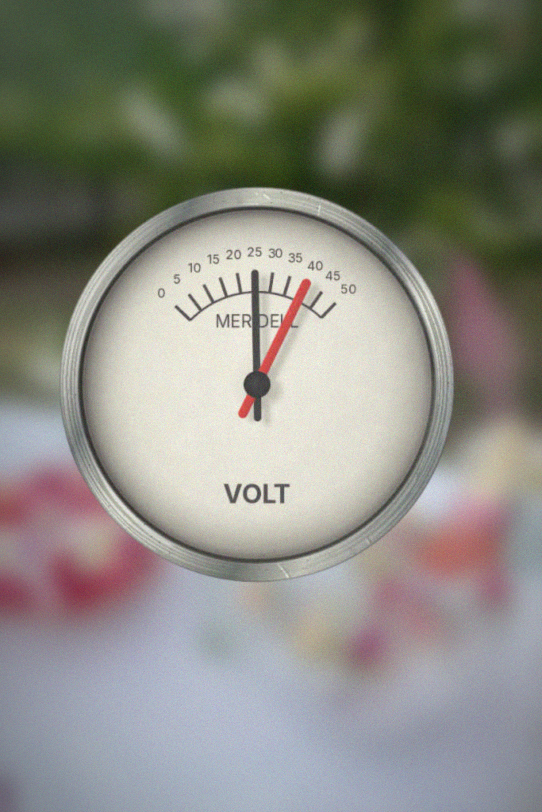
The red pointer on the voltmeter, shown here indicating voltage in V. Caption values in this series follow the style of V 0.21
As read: V 40
